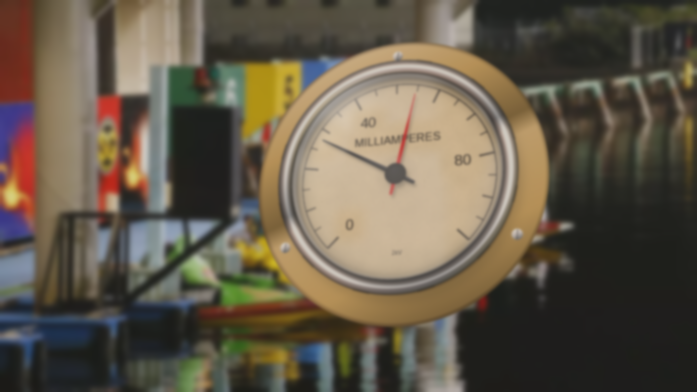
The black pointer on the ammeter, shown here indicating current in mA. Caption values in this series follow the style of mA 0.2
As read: mA 27.5
